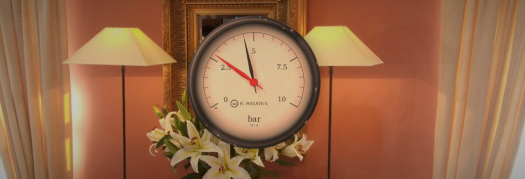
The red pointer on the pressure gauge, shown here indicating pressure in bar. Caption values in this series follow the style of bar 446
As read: bar 2.75
